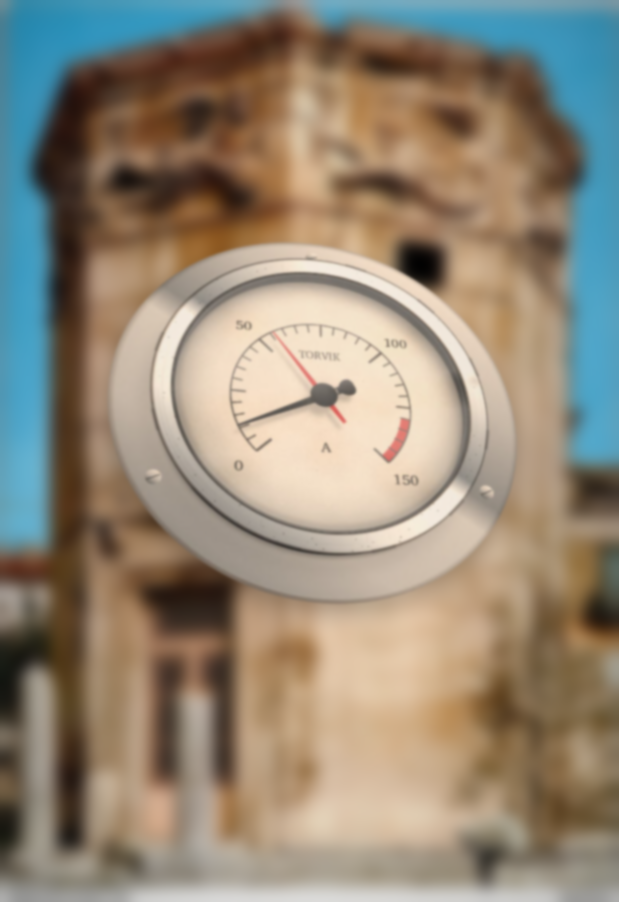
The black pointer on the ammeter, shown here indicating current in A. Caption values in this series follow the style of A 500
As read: A 10
